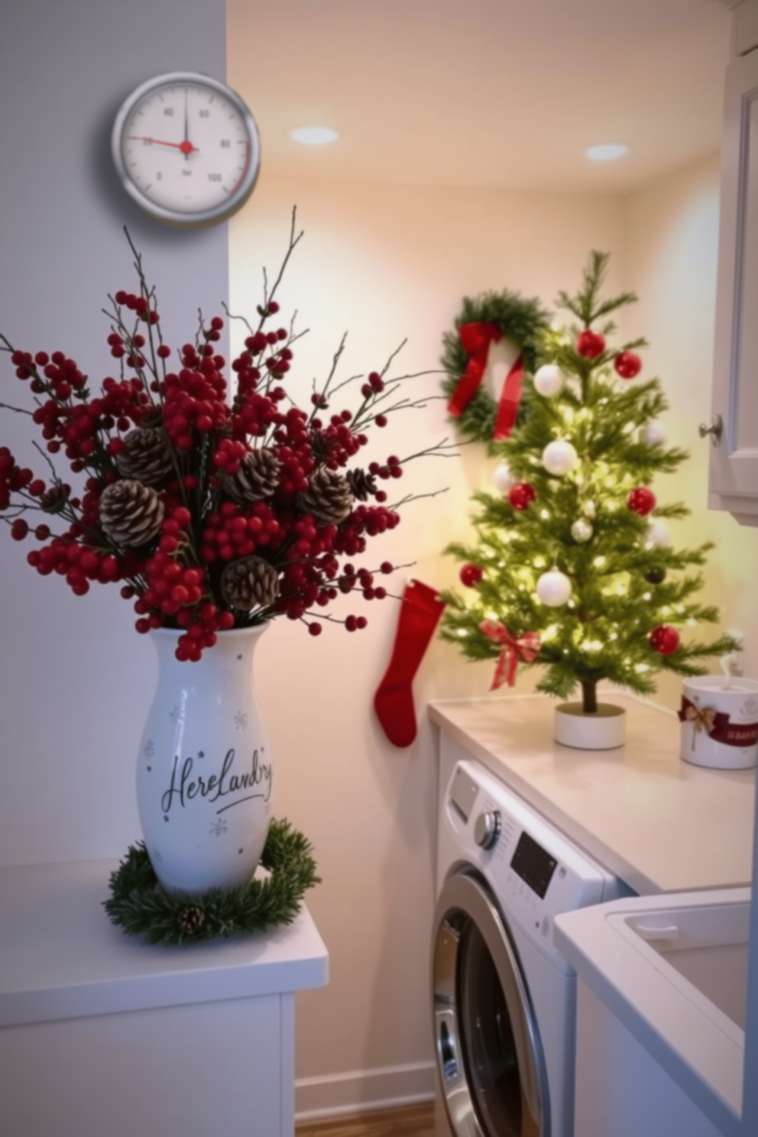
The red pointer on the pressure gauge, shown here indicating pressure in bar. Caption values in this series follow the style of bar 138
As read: bar 20
